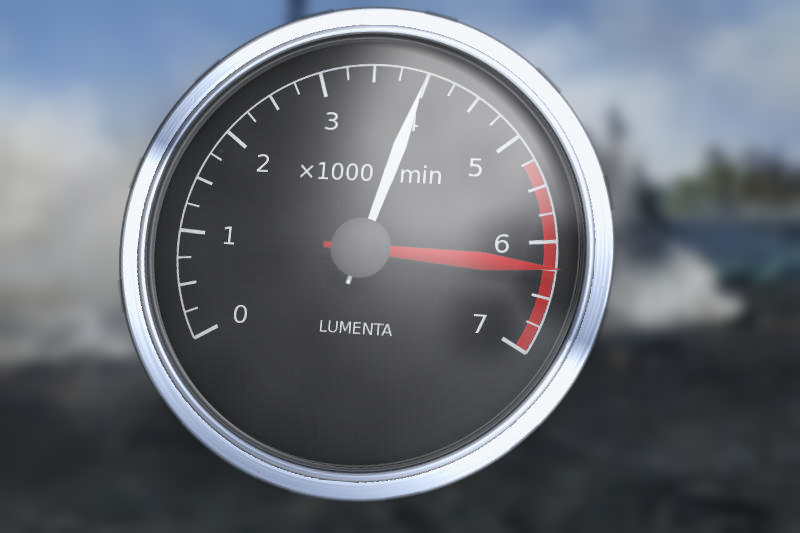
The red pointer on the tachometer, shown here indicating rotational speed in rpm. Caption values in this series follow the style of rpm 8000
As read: rpm 6250
